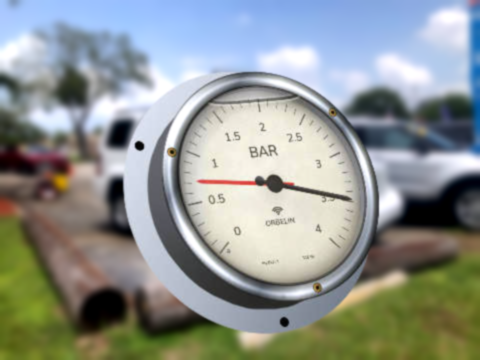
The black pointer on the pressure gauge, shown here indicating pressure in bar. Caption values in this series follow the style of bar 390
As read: bar 3.5
